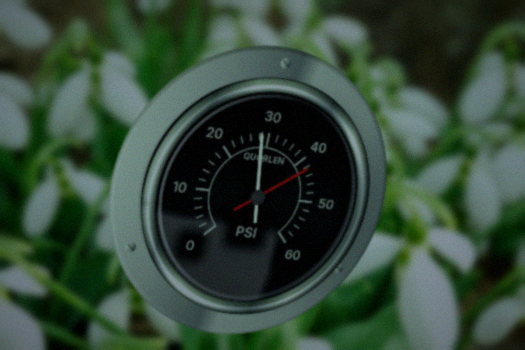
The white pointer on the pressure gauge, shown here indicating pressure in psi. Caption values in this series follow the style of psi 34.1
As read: psi 28
